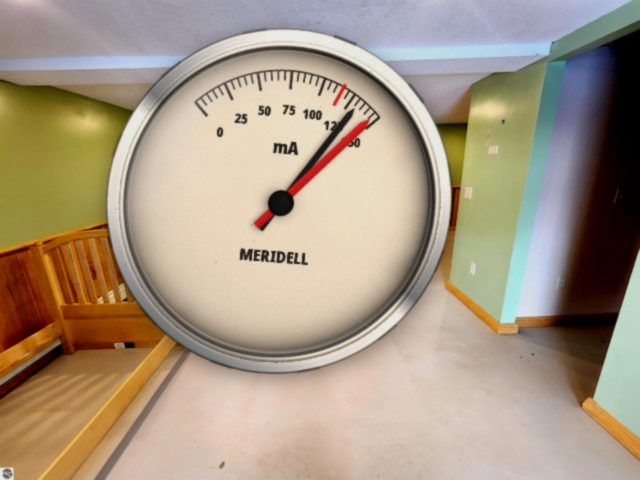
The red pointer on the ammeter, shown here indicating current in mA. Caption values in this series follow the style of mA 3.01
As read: mA 145
